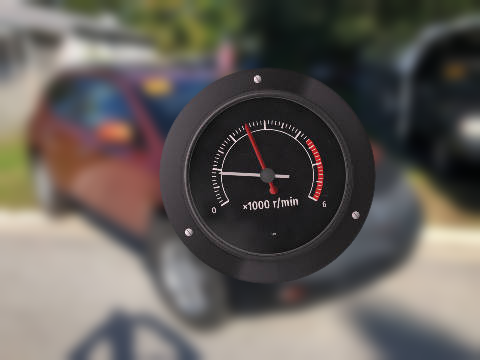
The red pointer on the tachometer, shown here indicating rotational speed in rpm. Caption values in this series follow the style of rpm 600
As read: rpm 2500
